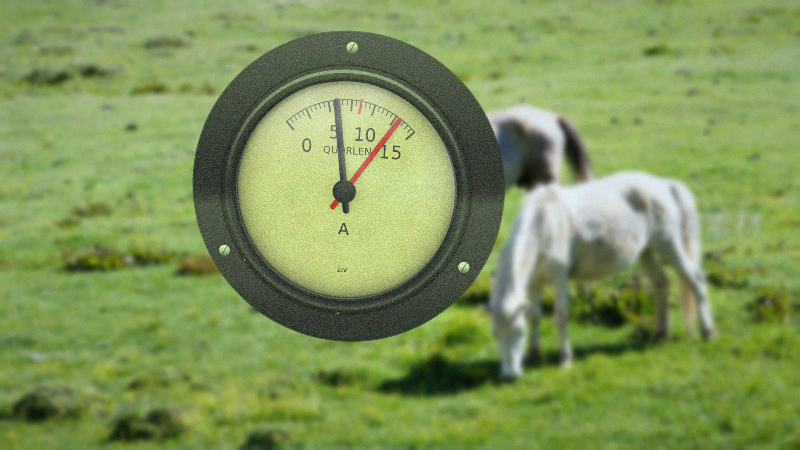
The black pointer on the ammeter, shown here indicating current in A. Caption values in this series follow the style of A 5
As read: A 6
